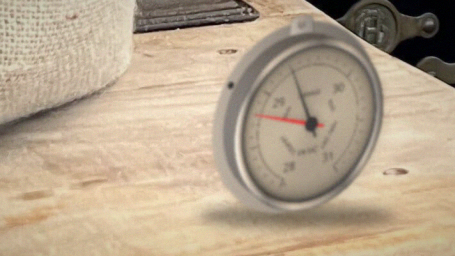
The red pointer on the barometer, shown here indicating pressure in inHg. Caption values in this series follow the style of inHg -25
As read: inHg 28.8
